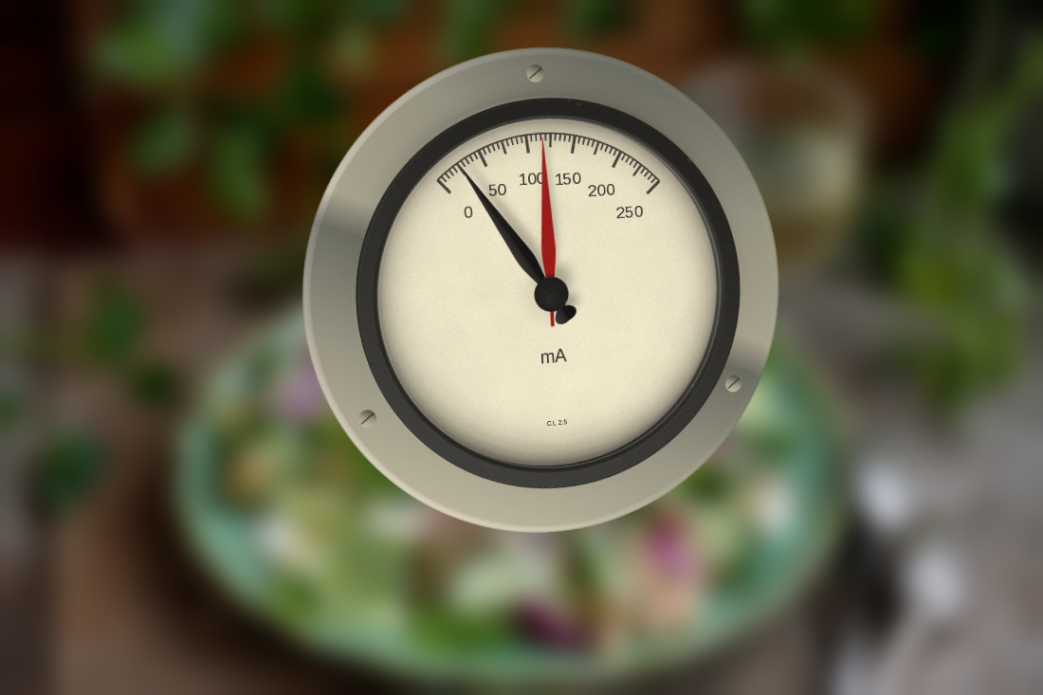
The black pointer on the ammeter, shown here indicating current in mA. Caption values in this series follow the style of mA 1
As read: mA 25
